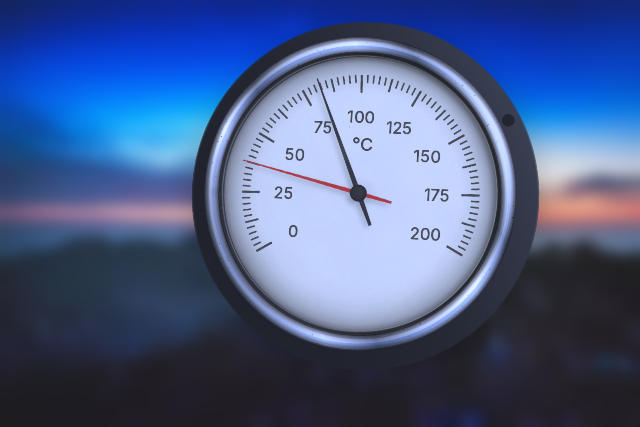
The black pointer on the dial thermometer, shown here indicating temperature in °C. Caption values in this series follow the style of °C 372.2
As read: °C 82.5
